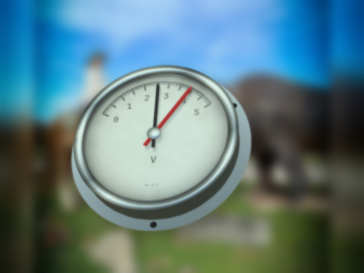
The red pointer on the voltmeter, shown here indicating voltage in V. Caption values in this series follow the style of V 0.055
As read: V 4
